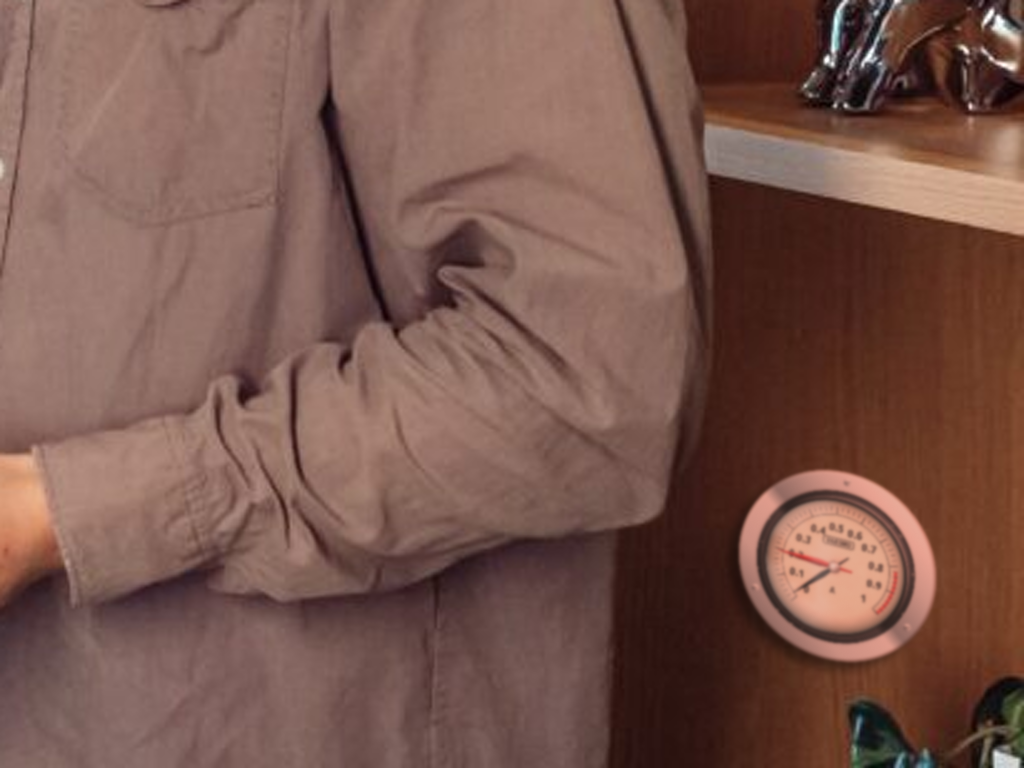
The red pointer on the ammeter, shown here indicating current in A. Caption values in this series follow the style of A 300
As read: A 0.2
